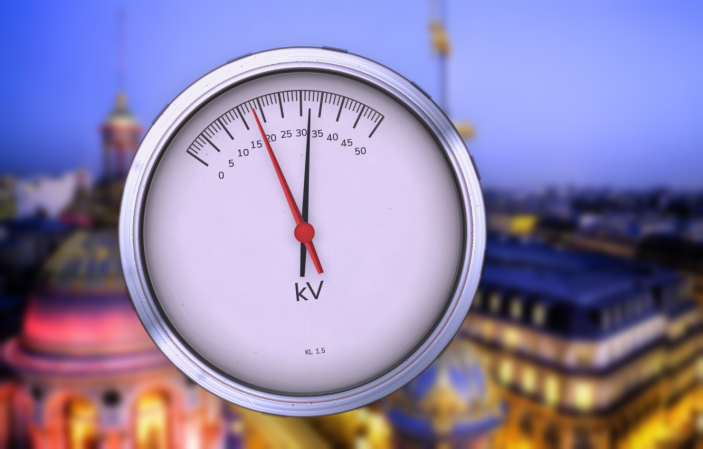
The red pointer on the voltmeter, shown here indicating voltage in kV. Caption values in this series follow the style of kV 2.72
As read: kV 18
